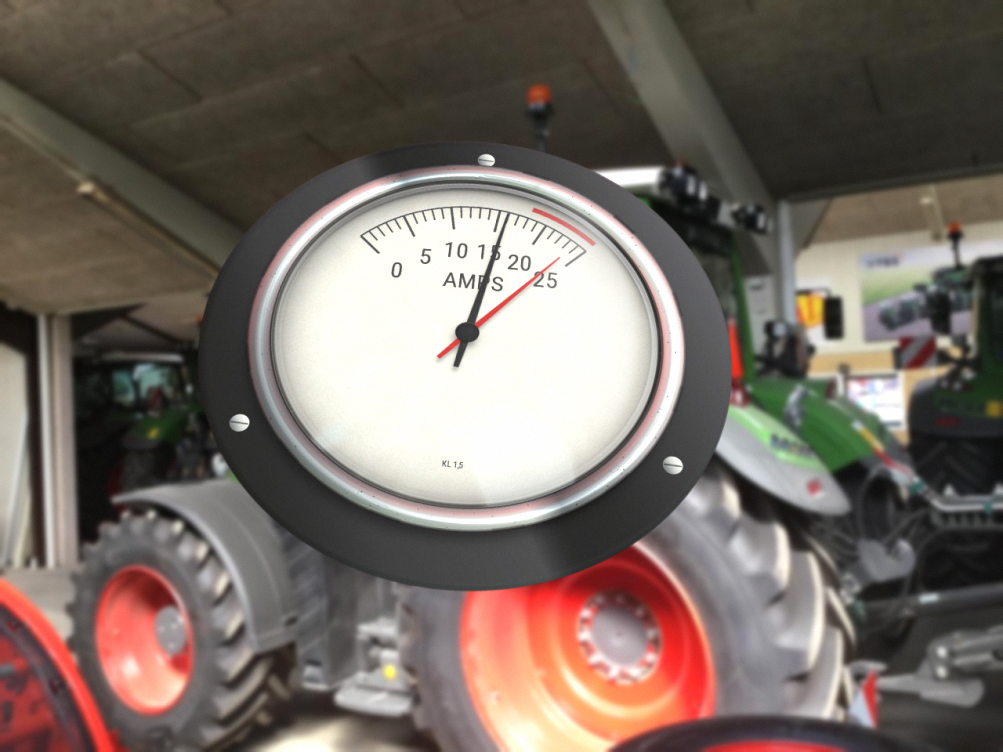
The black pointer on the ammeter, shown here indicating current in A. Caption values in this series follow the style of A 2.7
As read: A 16
